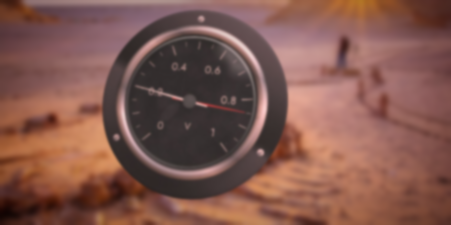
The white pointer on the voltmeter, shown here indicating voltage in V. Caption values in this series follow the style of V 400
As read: V 0.2
